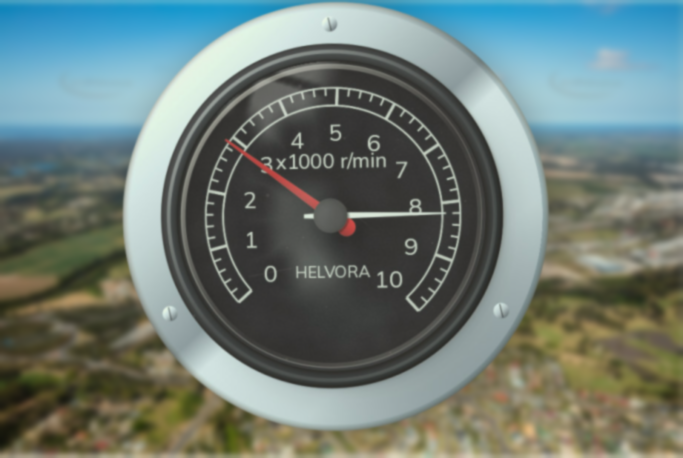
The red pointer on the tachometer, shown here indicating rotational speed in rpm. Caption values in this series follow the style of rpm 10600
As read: rpm 2900
